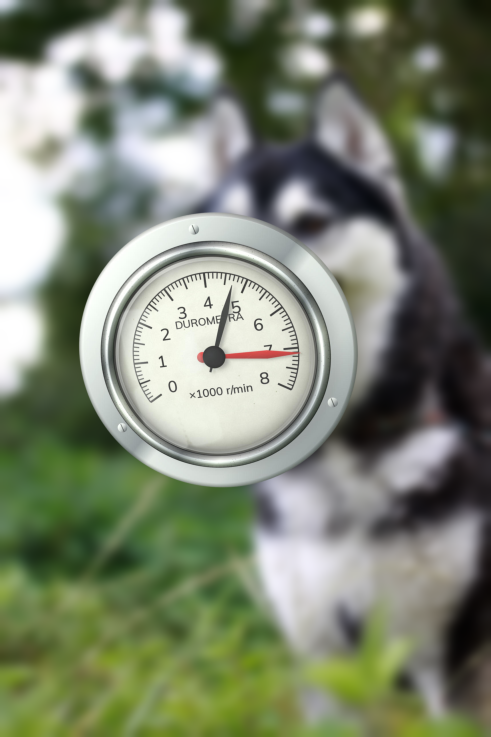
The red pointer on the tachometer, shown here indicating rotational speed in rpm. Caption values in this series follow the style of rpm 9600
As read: rpm 7100
